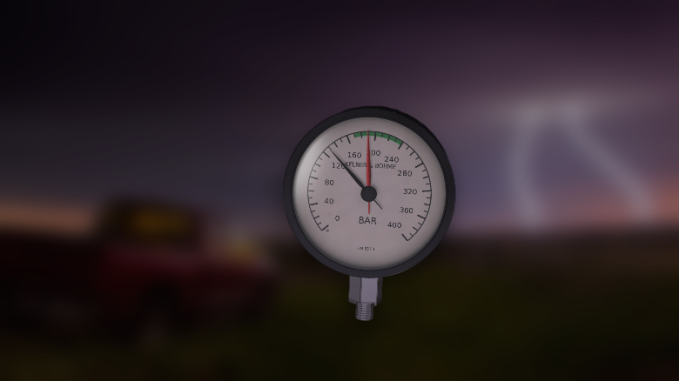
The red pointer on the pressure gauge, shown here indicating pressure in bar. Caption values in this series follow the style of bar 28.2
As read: bar 190
